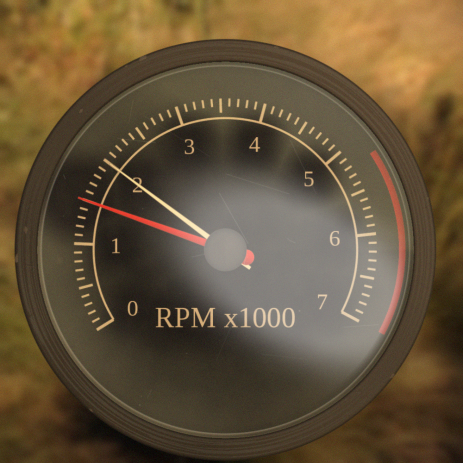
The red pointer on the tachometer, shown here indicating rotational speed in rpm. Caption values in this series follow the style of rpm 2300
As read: rpm 1500
